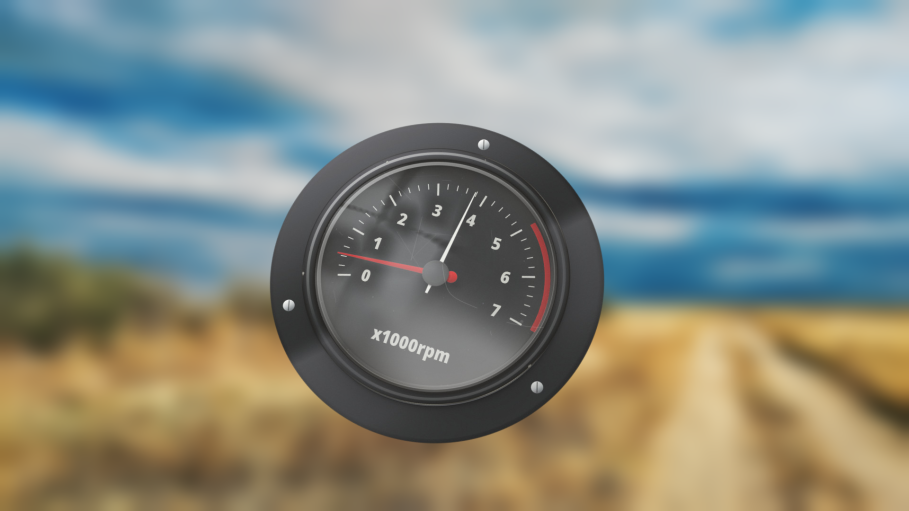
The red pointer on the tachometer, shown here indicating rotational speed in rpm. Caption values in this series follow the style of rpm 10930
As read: rpm 400
